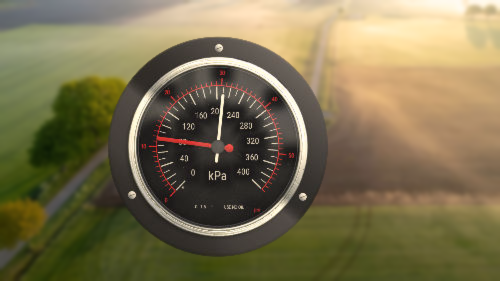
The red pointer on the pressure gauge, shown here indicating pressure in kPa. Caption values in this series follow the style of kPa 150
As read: kPa 80
